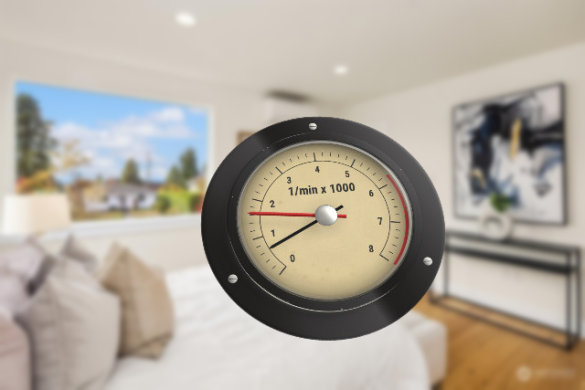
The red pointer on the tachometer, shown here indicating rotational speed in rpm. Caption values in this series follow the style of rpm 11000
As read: rpm 1600
